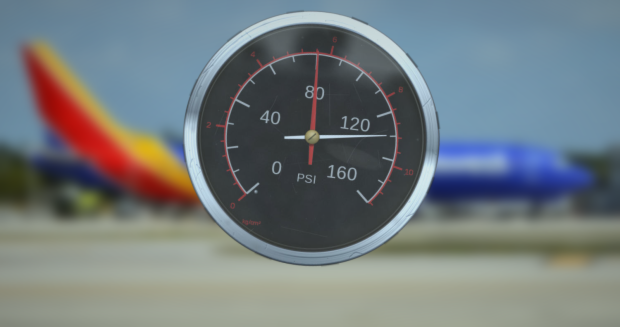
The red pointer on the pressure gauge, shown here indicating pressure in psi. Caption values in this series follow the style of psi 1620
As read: psi 80
